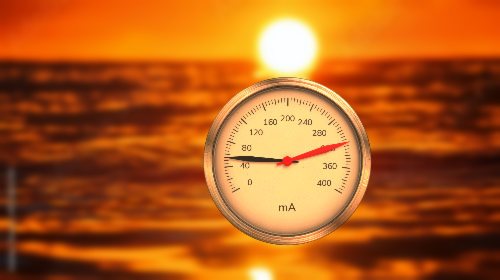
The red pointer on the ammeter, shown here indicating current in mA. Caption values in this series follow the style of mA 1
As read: mA 320
